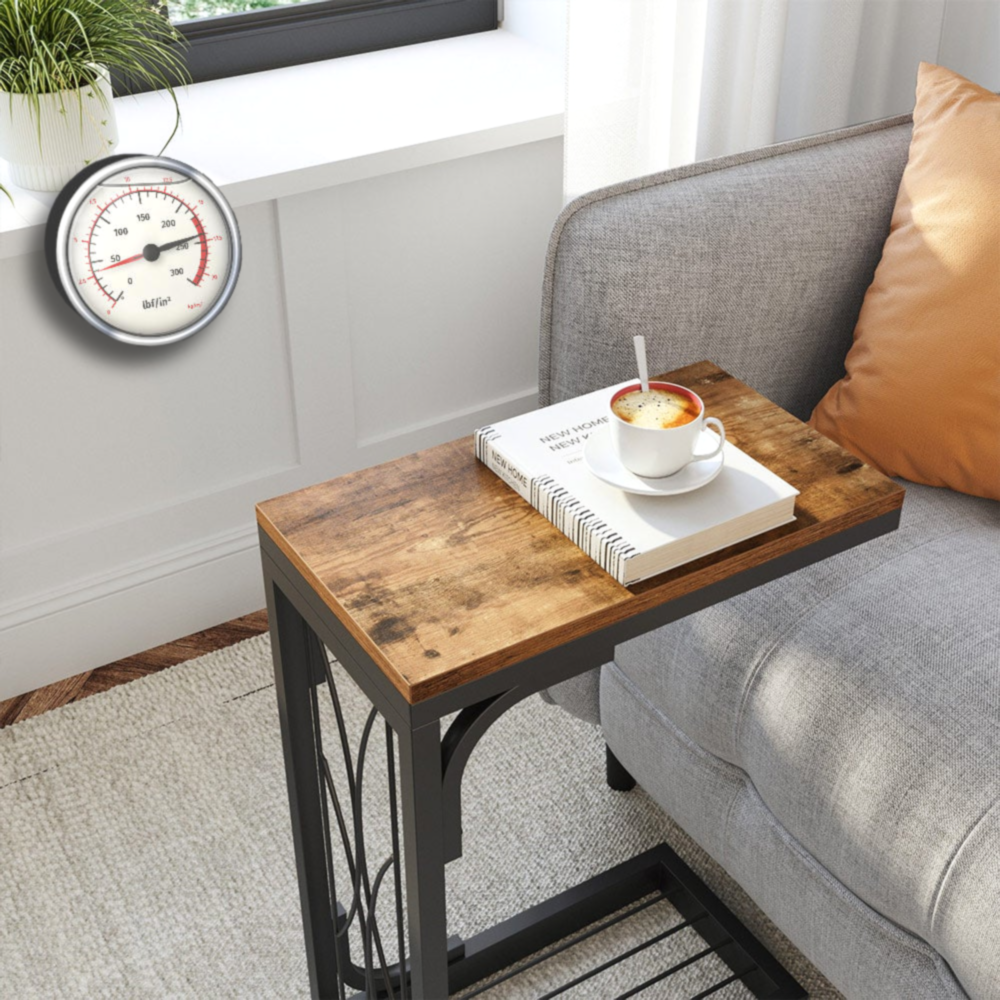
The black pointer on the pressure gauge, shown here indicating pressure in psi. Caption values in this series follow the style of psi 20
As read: psi 240
